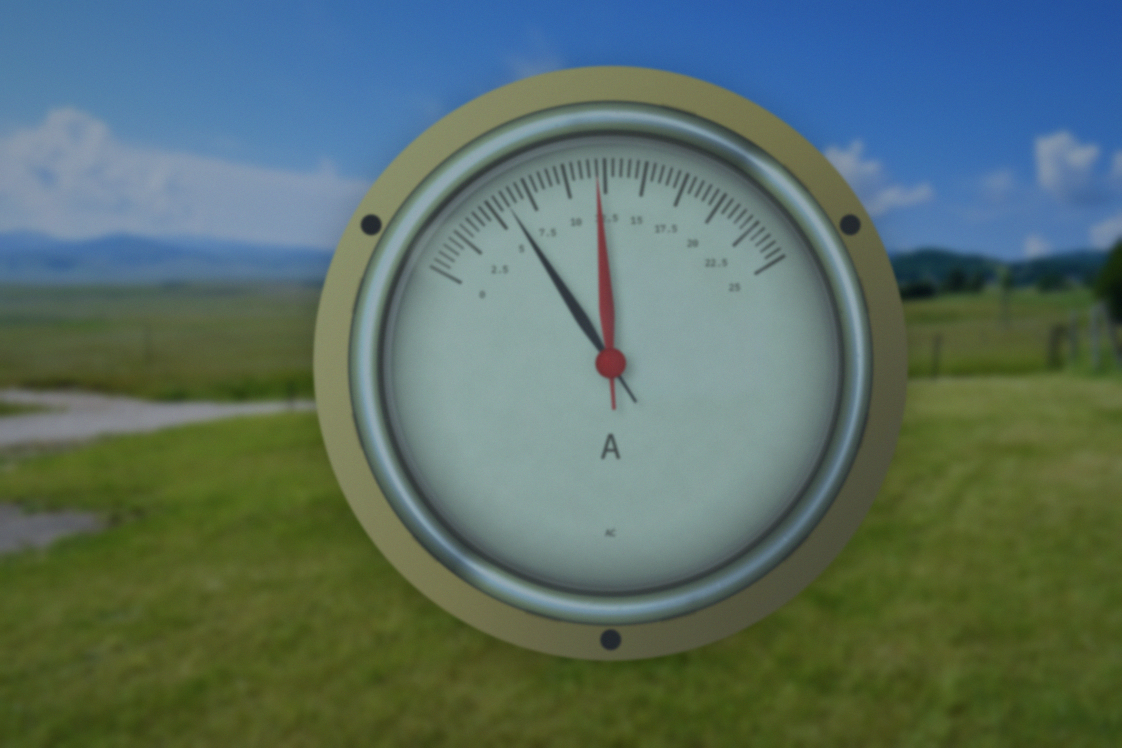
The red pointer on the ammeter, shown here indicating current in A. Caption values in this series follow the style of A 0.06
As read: A 12
